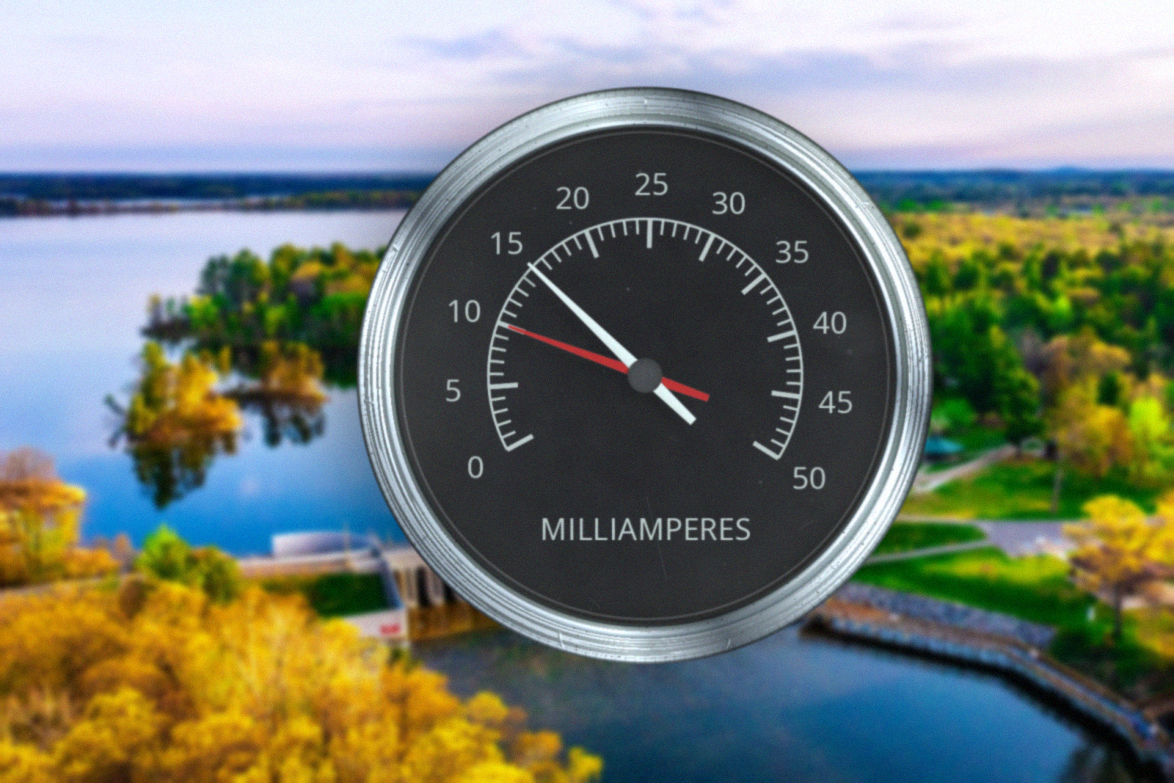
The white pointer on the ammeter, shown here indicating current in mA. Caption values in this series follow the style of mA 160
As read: mA 15
